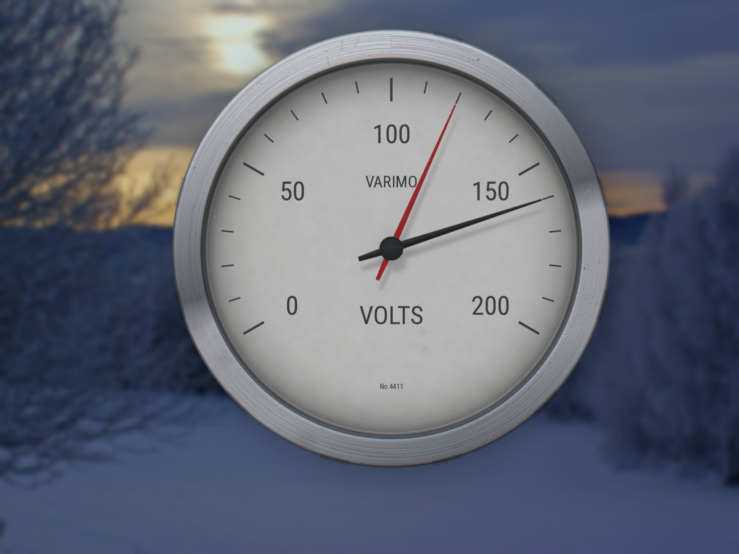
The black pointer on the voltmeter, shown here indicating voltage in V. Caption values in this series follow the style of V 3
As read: V 160
